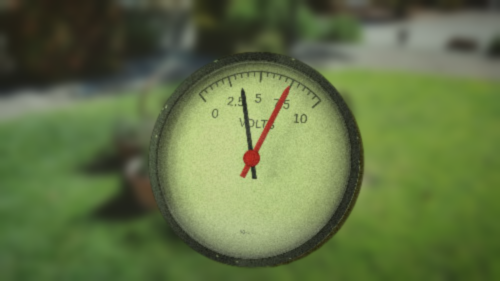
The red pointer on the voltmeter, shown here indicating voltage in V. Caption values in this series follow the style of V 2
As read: V 7.5
